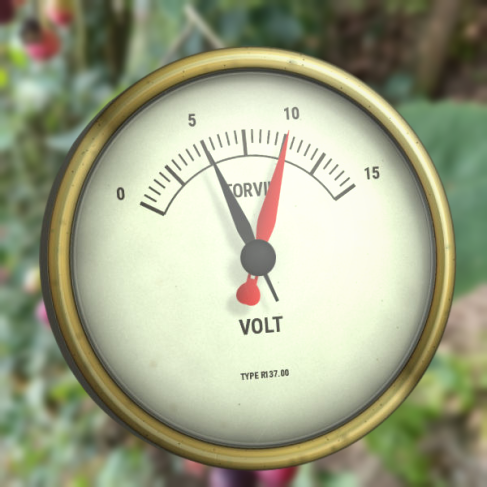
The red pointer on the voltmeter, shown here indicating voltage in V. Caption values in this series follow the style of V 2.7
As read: V 10
